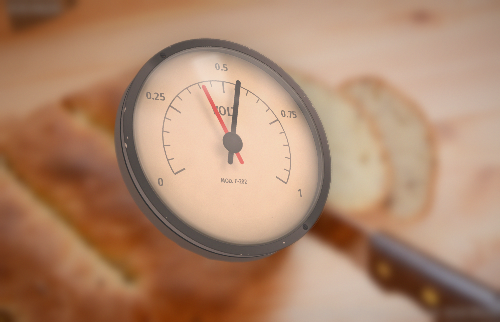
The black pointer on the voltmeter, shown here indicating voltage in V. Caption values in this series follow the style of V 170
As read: V 0.55
